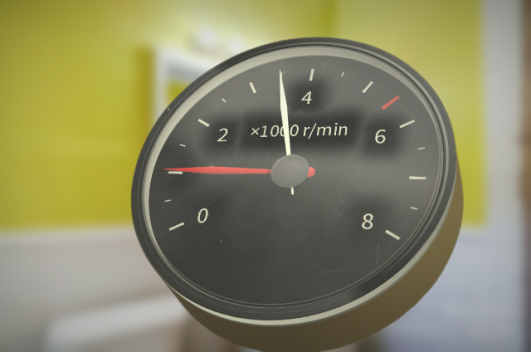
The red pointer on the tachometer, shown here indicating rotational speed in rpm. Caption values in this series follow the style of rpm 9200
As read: rpm 1000
